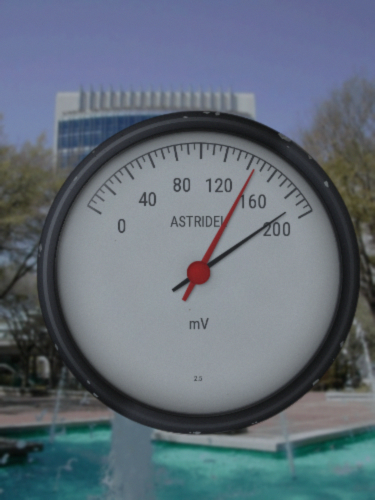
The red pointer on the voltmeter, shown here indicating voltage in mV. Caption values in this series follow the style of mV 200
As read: mV 145
